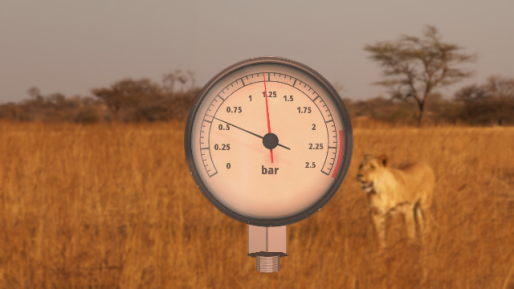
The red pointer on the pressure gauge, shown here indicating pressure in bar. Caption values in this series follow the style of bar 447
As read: bar 1.2
